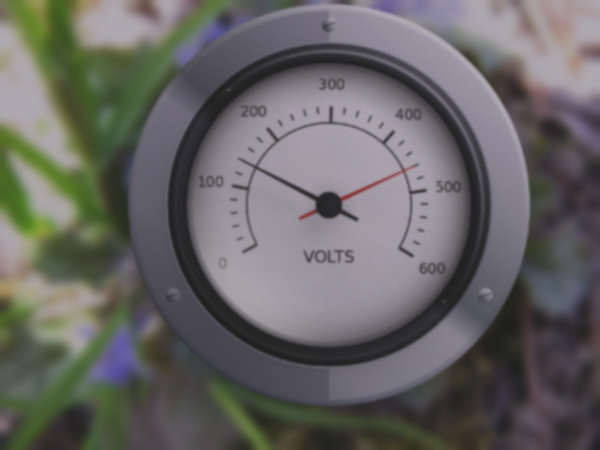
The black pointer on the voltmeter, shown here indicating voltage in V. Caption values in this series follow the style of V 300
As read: V 140
